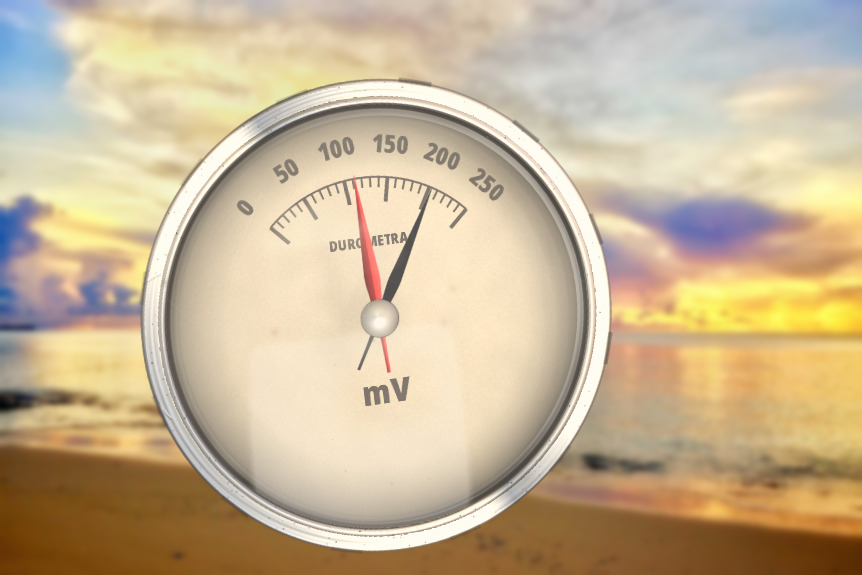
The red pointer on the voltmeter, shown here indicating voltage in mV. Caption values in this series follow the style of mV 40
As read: mV 110
